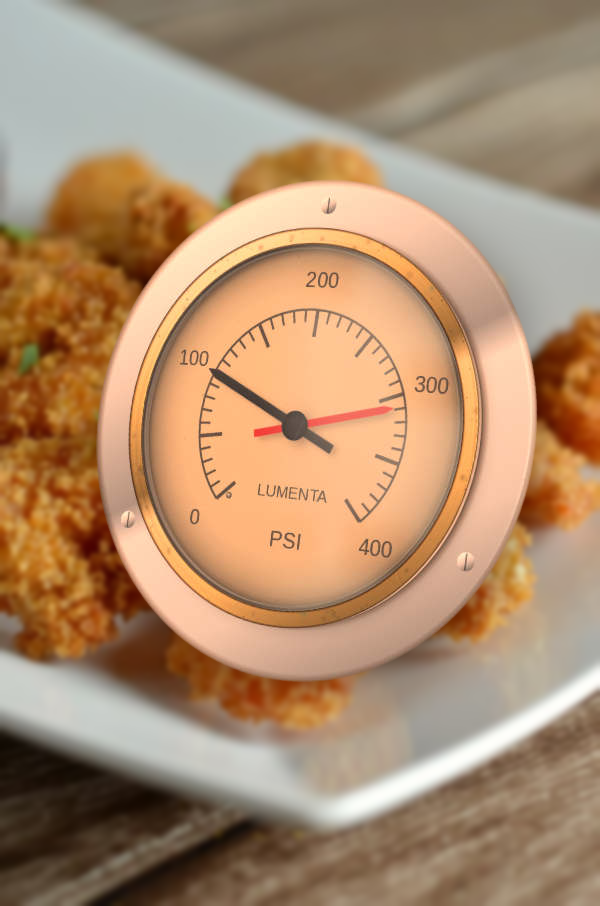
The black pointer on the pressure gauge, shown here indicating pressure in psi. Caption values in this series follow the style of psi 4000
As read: psi 100
